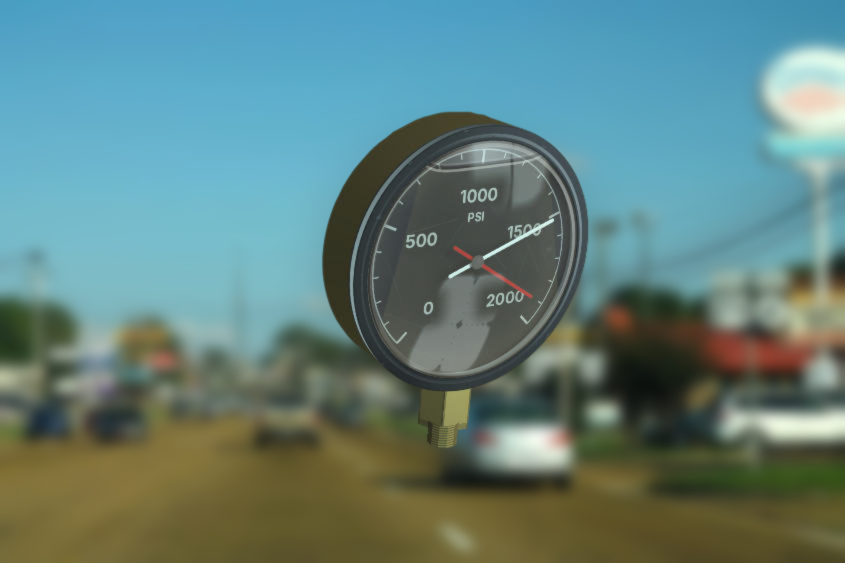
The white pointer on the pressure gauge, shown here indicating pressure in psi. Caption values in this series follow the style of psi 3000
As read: psi 1500
